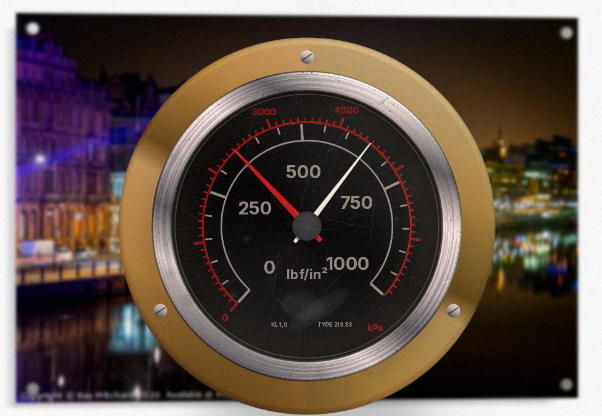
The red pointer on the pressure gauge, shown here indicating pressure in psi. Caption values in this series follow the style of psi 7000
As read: psi 350
